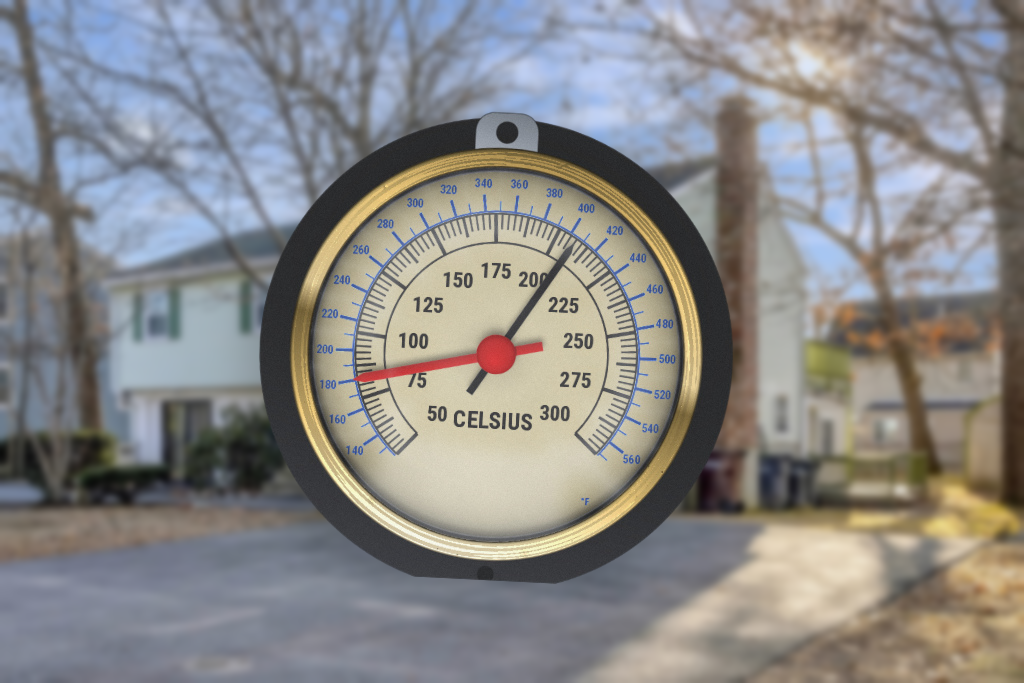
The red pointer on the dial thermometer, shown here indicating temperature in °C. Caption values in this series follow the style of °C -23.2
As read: °C 82.5
